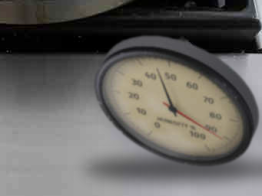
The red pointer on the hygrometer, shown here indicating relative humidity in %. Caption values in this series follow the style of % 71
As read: % 90
